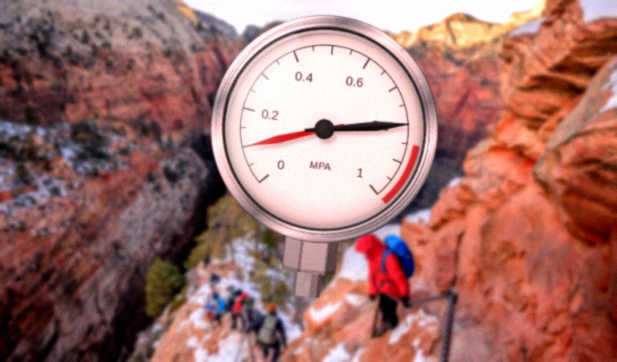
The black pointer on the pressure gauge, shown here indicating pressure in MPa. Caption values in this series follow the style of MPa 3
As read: MPa 0.8
